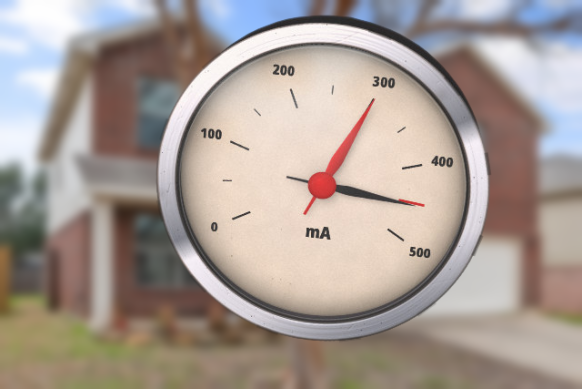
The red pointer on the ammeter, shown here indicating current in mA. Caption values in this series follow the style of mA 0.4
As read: mA 300
